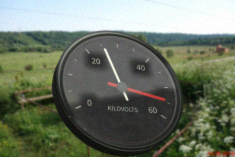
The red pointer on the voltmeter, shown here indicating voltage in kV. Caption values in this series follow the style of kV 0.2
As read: kV 55
